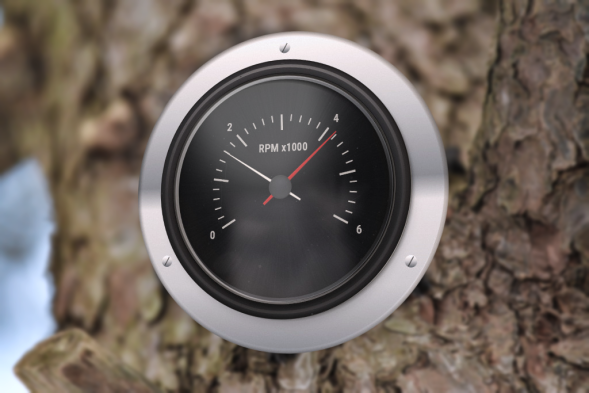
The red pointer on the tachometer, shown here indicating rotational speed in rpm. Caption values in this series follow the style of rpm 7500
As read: rpm 4200
